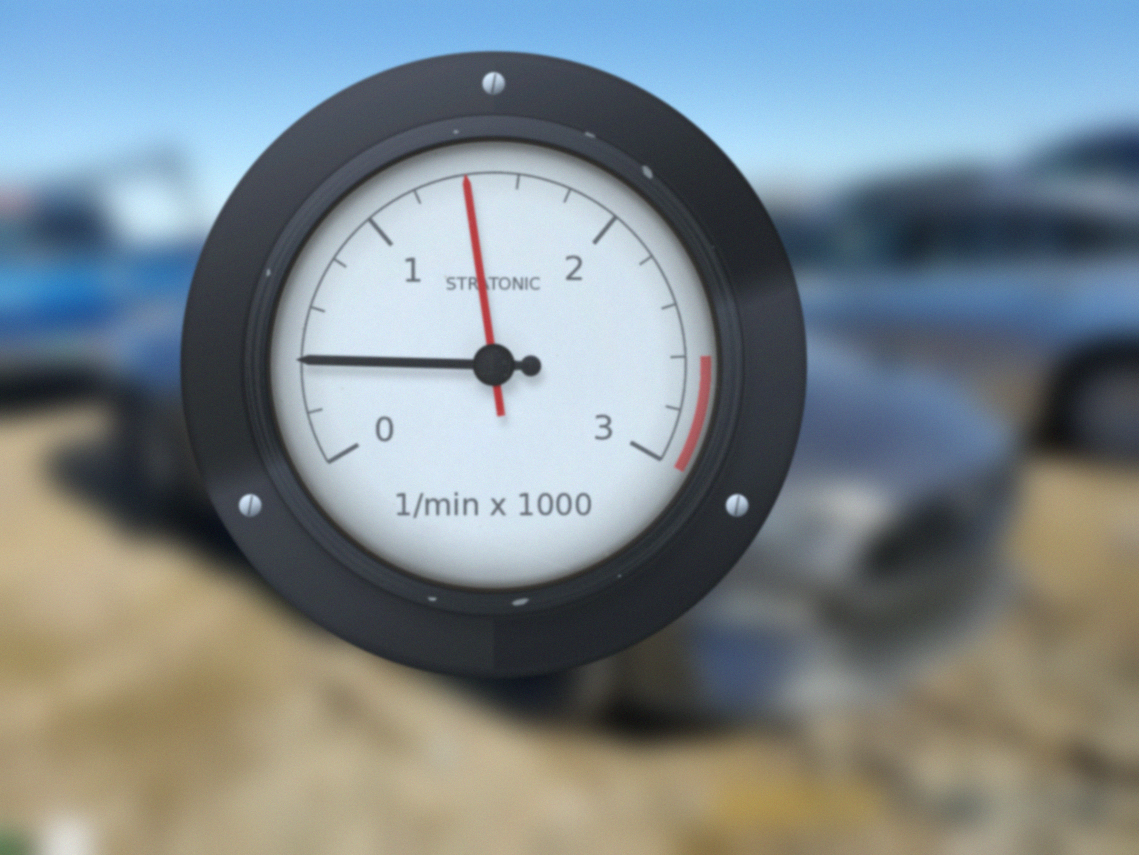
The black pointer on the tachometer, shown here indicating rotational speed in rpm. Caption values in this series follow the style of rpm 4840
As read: rpm 400
